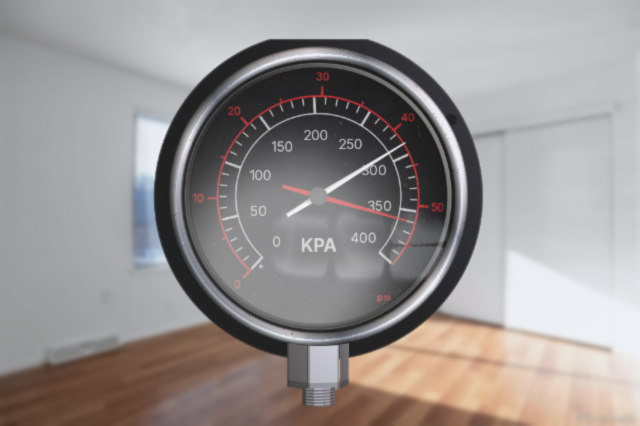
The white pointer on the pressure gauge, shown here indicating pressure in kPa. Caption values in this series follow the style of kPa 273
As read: kPa 290
